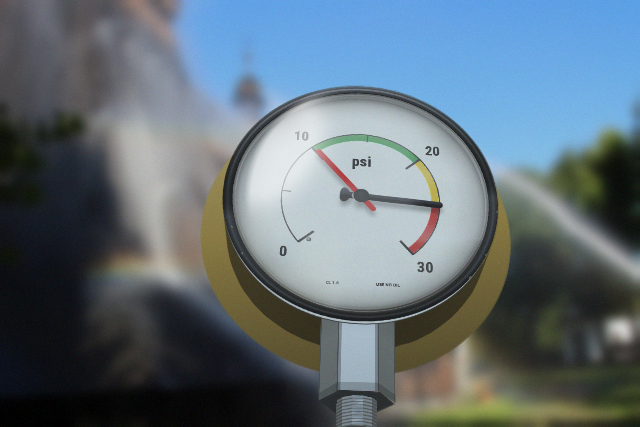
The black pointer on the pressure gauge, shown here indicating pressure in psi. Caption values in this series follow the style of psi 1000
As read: psi 25
